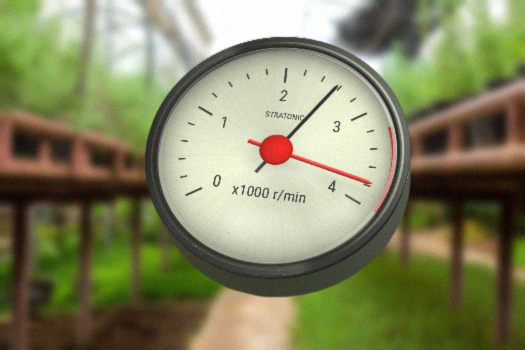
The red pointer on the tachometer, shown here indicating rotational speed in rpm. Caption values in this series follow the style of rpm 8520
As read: rpm 3800
